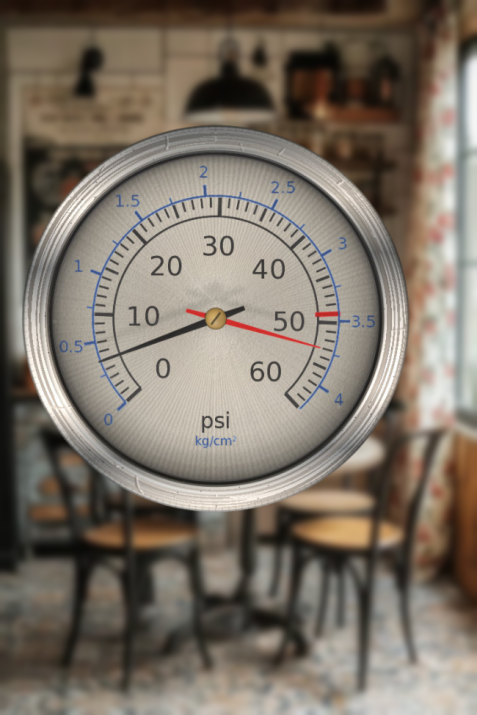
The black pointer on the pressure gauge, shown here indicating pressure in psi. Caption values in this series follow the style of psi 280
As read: psi 5
